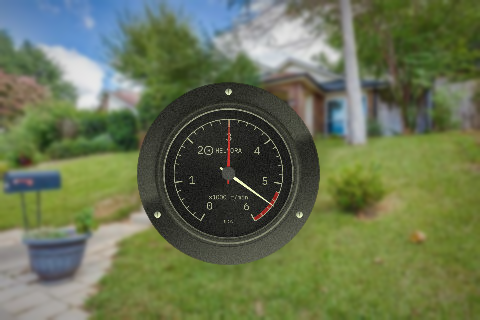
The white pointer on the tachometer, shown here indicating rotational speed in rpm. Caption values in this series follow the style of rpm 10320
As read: rpm 5500
